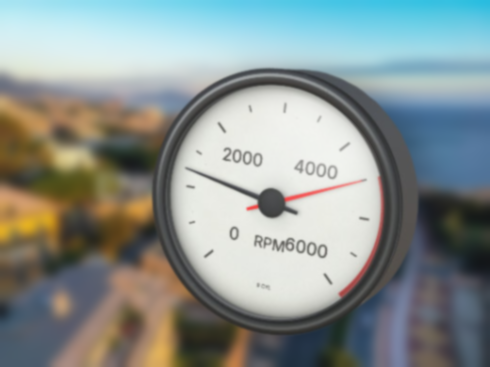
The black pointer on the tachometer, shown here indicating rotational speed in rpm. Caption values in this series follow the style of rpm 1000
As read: rpm 1250
